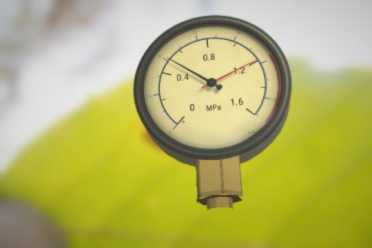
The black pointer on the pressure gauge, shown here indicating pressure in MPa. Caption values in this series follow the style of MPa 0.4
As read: MPa 0.5
